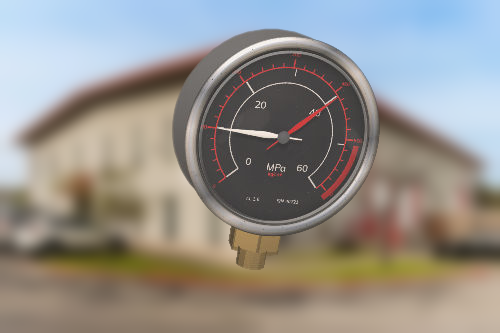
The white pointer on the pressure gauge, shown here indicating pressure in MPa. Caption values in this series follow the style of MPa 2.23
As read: MPa 10
